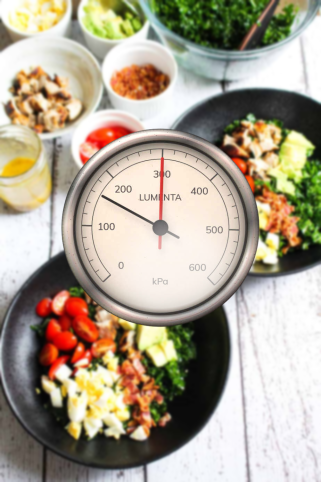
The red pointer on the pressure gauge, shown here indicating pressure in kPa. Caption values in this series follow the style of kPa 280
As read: kPa 300
